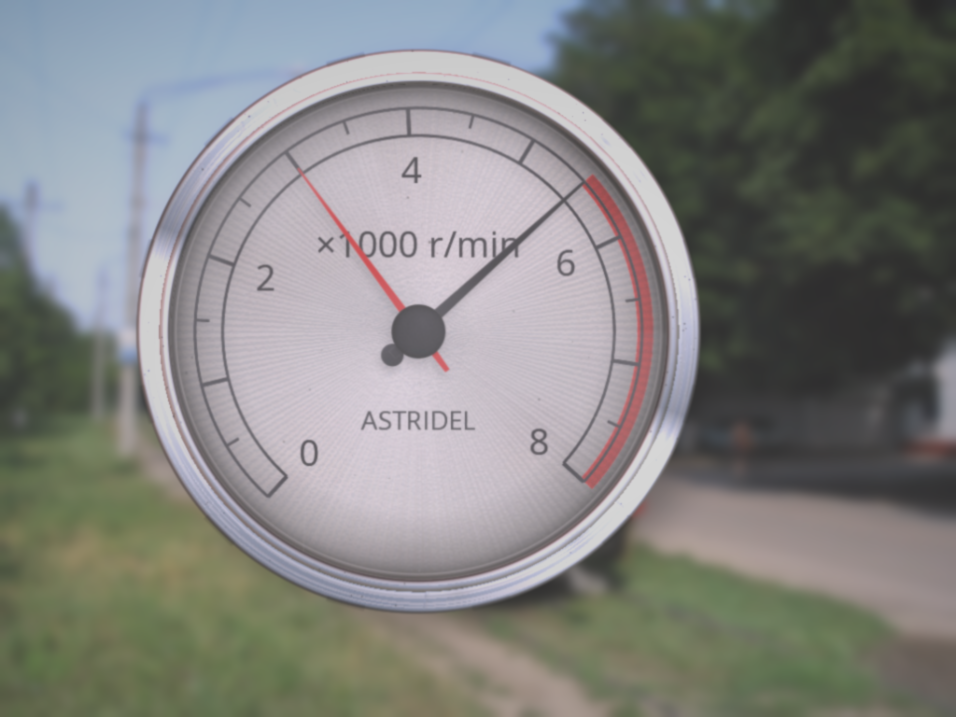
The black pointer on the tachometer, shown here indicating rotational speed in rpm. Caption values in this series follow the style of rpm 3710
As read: rpm 5500
